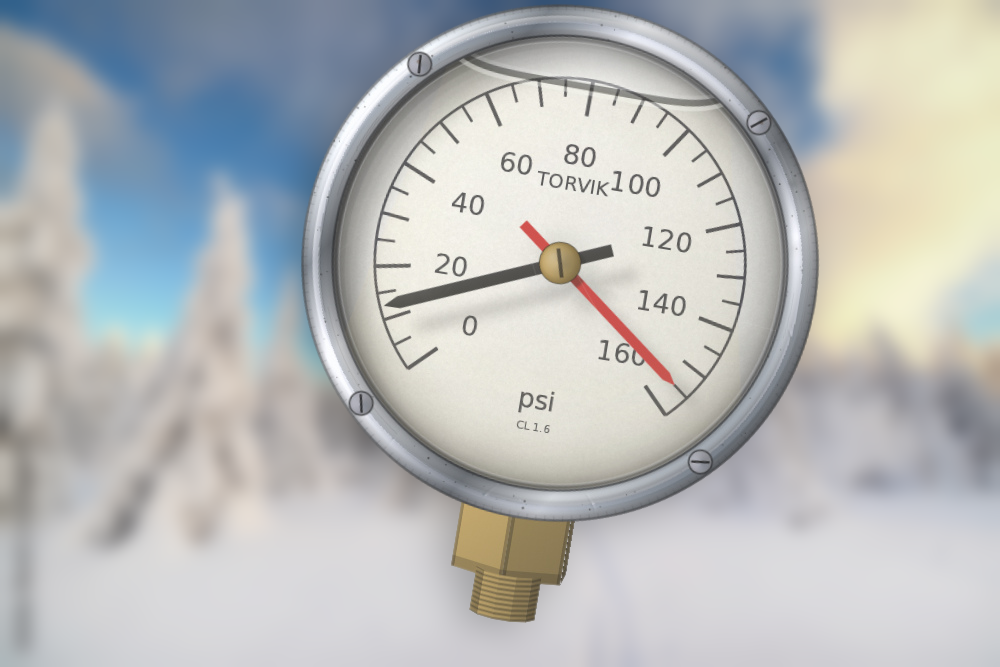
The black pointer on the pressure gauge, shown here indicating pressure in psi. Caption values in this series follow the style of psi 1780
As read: psi 12.5
